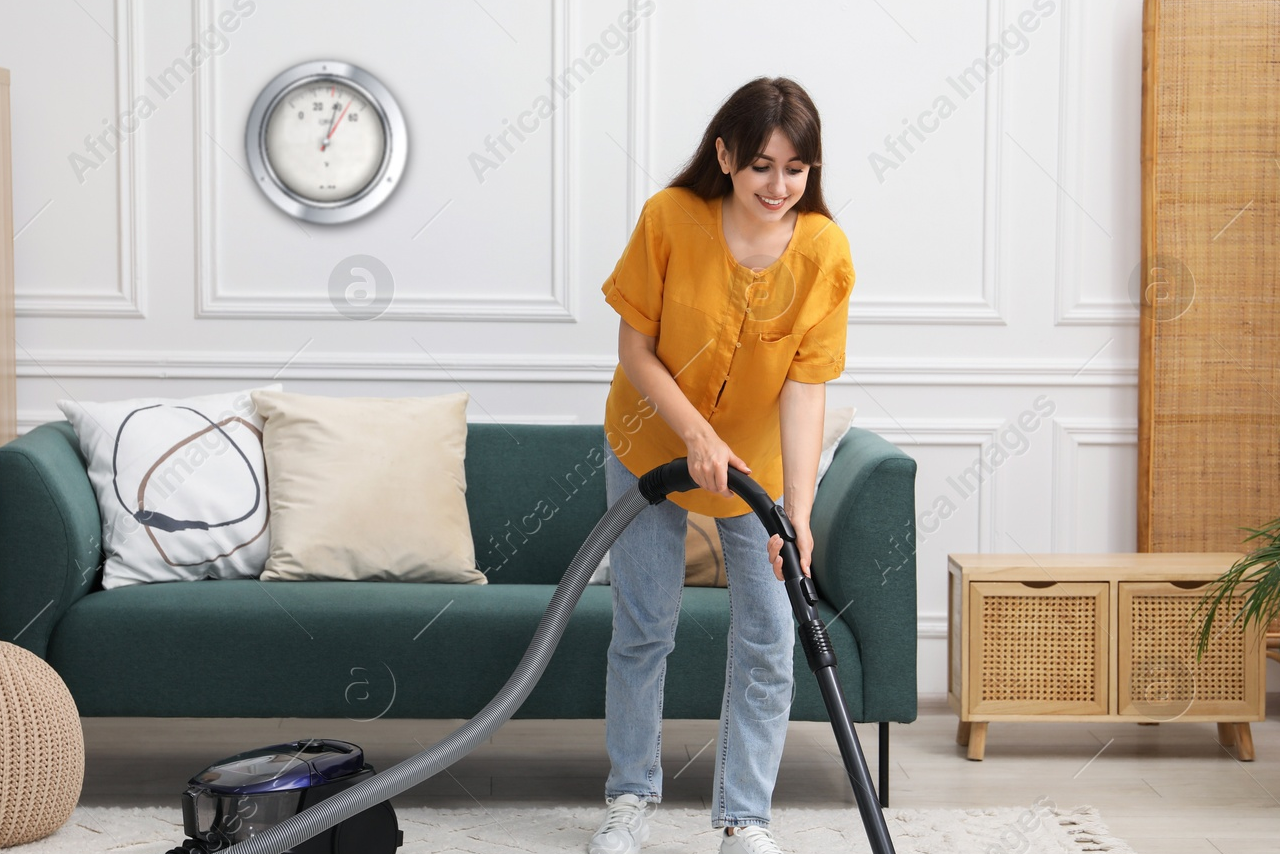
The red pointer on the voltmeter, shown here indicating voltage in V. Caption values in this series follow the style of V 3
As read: V 50
